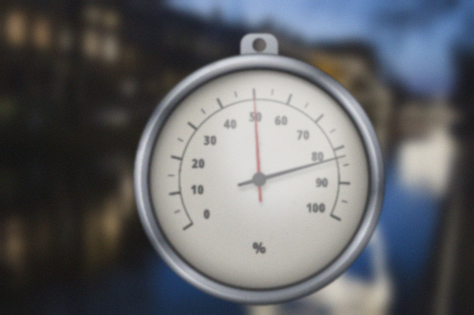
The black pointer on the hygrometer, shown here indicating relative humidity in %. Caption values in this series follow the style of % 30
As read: % 82.5
